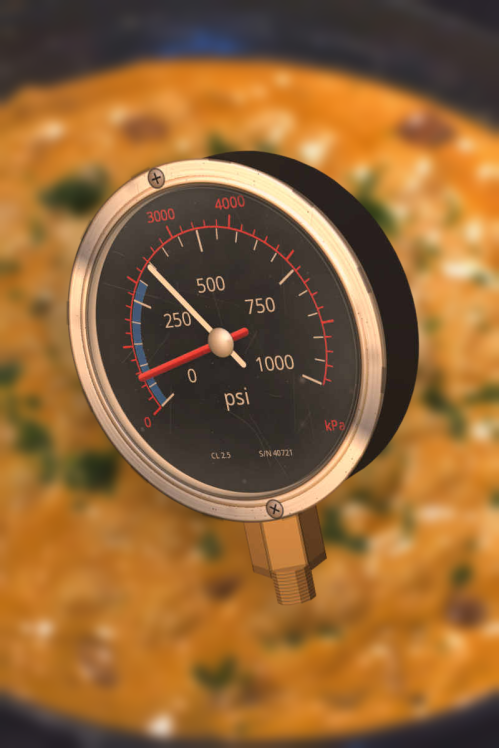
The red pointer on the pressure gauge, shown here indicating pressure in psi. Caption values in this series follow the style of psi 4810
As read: psi 75
